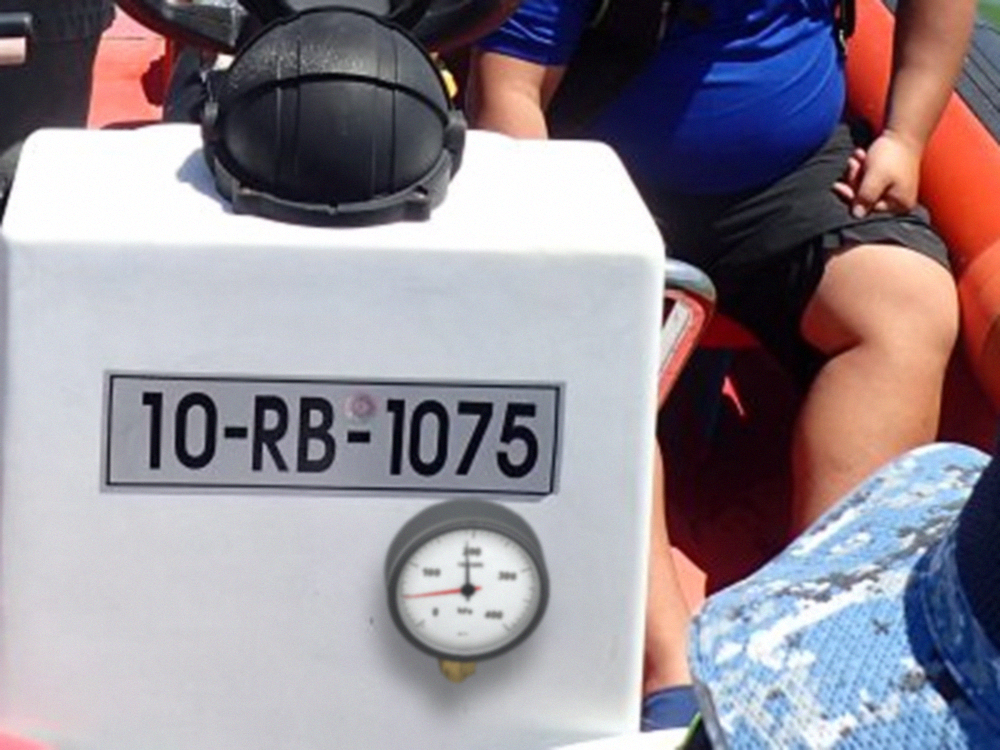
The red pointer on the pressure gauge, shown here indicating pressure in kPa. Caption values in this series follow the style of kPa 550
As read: kPa 50
